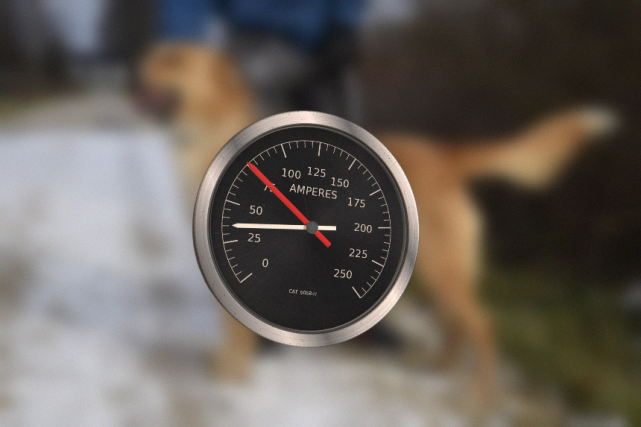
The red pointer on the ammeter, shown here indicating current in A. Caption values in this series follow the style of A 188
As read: A 75
